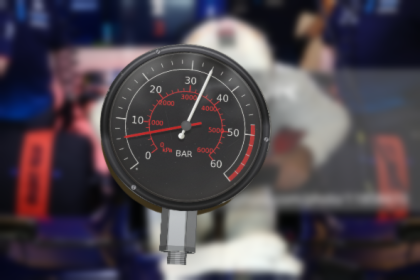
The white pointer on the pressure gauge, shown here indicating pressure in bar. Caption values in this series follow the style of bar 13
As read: bar 34
